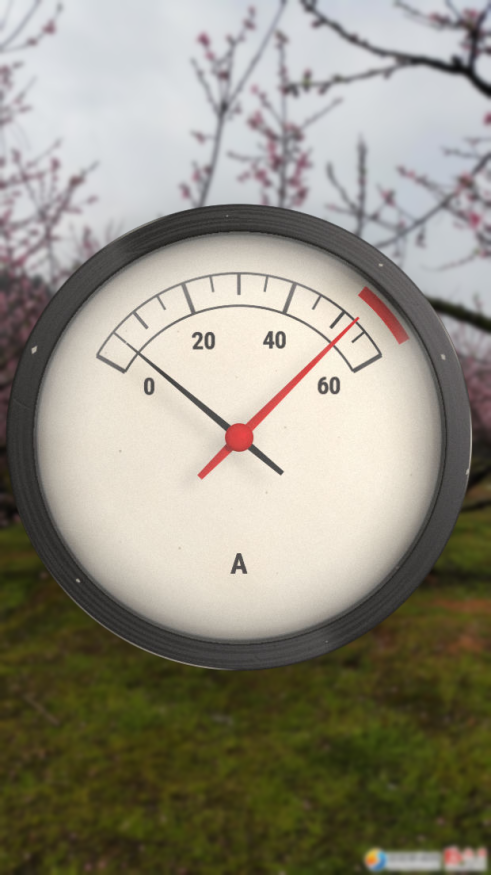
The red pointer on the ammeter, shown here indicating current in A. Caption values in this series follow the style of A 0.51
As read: A 52.5
